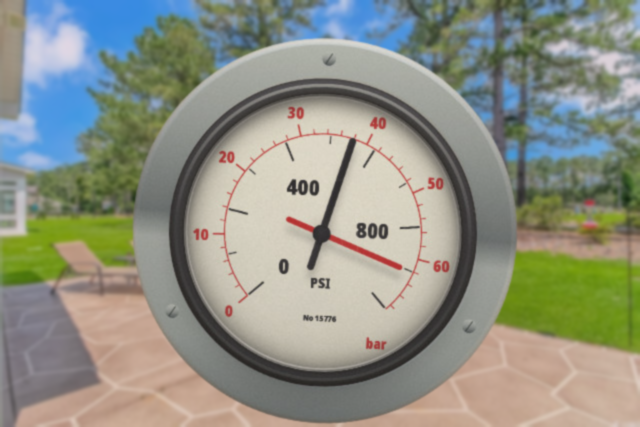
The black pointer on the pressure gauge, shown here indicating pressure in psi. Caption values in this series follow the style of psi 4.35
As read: psi 550
